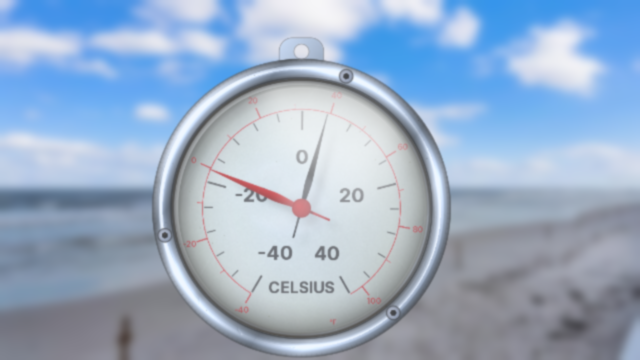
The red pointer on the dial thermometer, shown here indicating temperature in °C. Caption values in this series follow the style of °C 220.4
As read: °C -18
